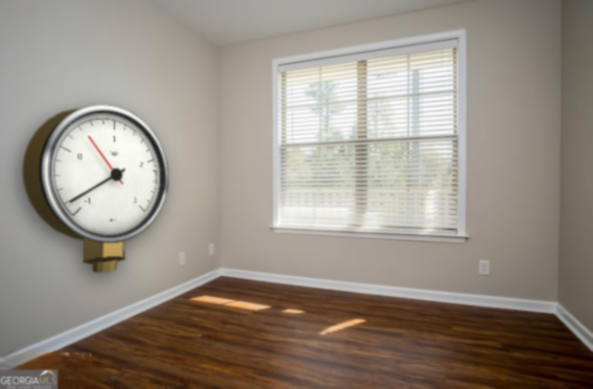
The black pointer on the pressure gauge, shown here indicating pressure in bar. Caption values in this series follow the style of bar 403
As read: bar -0.8
